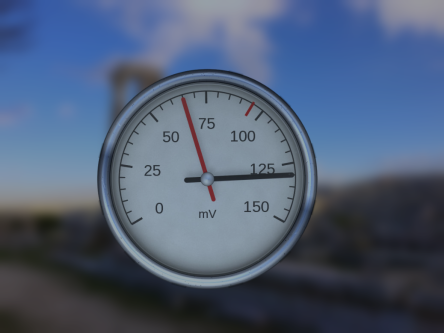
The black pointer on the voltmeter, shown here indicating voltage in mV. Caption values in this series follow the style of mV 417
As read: mV 130
